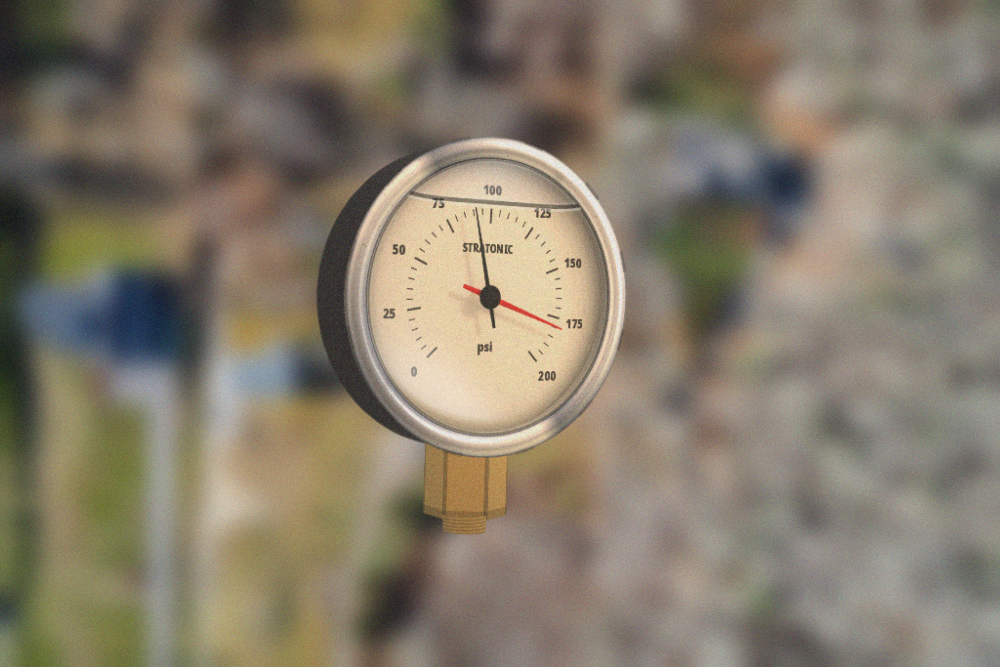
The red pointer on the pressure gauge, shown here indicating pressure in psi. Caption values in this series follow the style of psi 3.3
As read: psi 180
